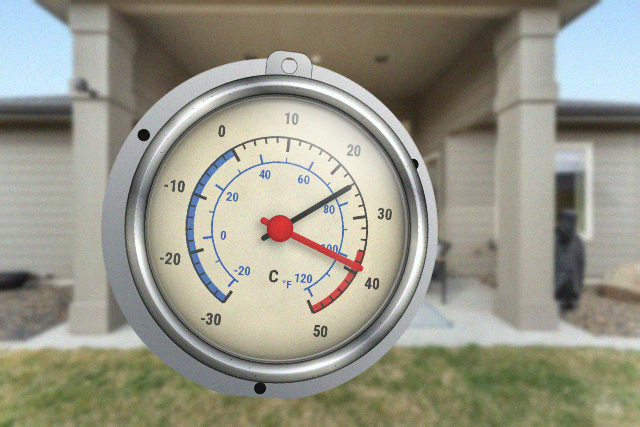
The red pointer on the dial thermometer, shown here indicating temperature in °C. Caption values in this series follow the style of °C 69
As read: °C 39
